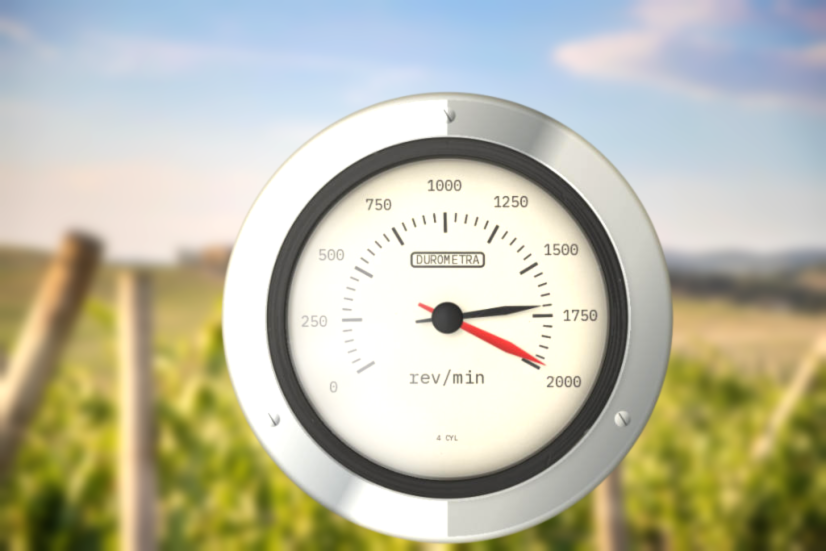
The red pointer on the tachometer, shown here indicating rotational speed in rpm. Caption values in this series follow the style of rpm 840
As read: rpm 1975
